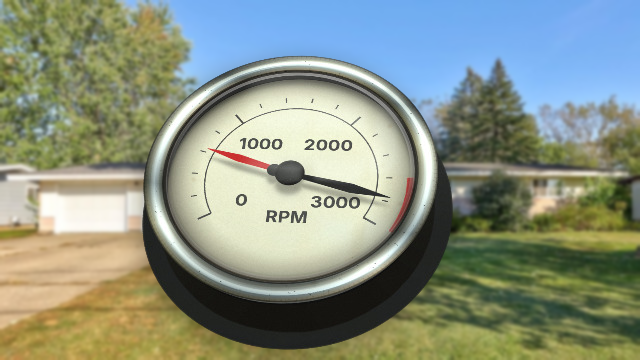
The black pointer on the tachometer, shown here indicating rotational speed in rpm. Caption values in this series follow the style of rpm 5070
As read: rpm 2800
